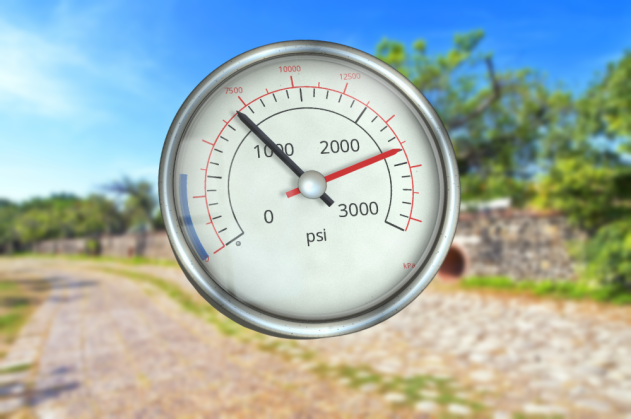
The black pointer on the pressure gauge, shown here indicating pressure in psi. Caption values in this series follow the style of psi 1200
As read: psi 1000
